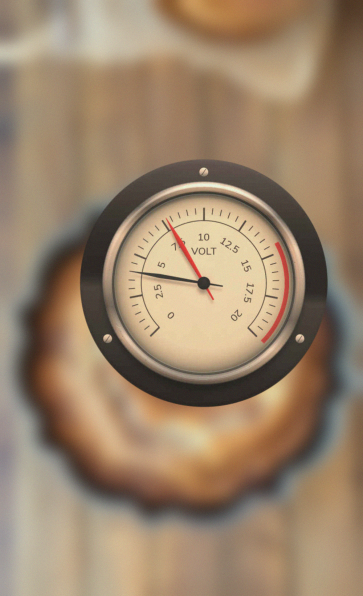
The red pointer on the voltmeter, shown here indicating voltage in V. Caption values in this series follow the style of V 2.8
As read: V 7.75
